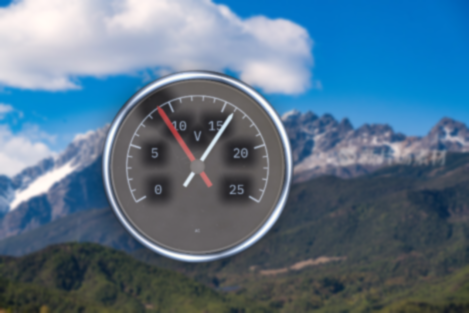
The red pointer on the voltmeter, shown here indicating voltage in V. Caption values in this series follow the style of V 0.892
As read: V 9
